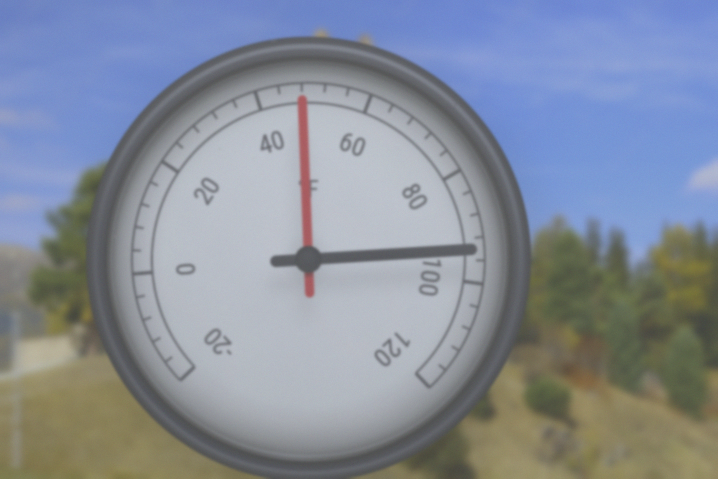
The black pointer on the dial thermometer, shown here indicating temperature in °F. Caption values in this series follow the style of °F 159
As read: °F 94
